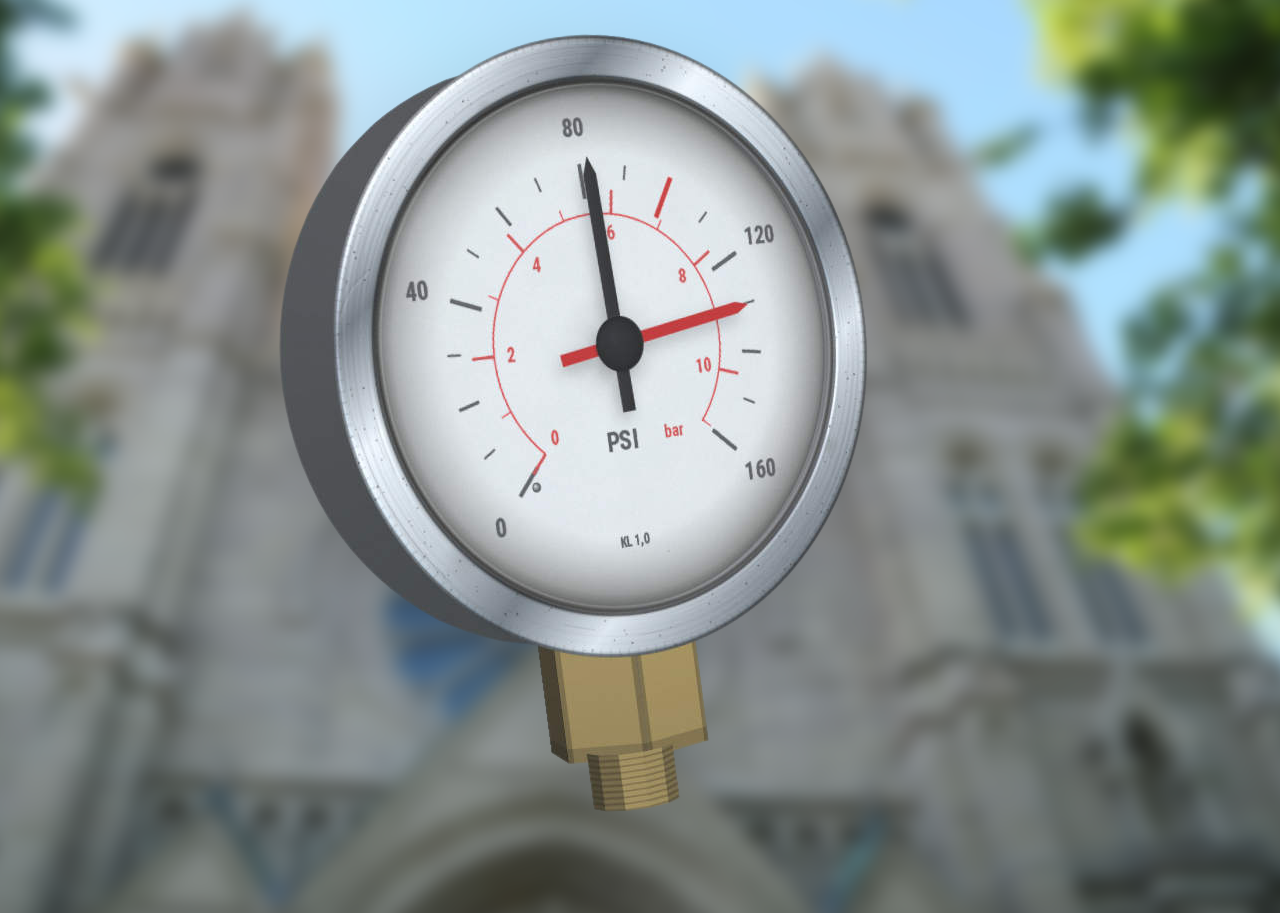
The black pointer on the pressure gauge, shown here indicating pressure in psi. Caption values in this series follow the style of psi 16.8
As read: psi 80
